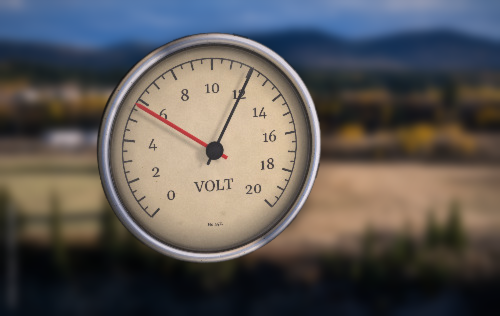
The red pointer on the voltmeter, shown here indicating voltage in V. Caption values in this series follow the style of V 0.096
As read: V 5.75
